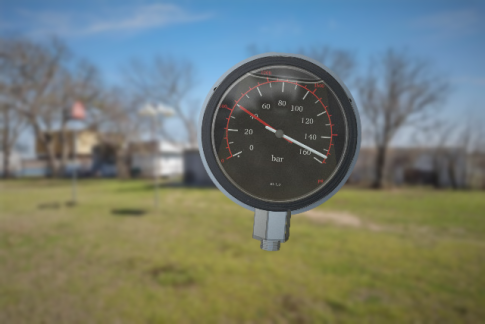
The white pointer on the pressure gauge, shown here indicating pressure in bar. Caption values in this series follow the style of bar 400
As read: bar 155
